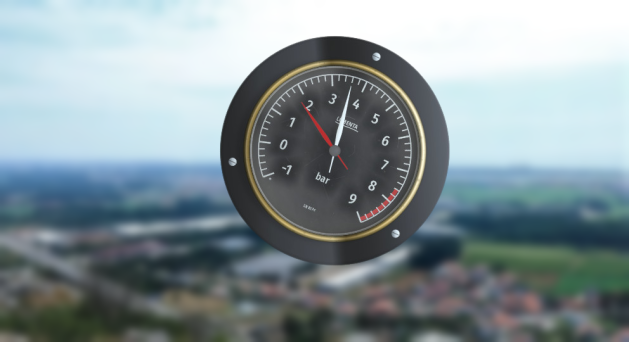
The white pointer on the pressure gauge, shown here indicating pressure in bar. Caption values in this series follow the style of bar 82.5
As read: bar 3.6
